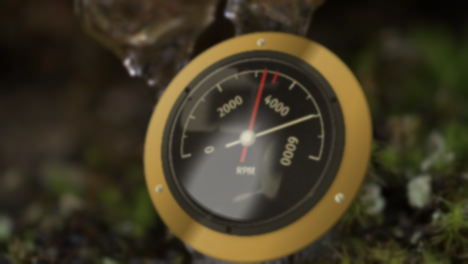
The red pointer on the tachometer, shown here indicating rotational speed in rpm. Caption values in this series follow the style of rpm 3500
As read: rpm 3250
